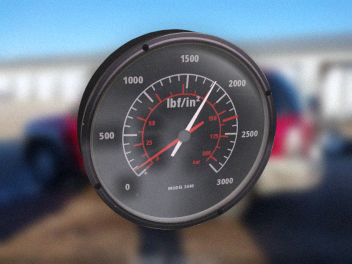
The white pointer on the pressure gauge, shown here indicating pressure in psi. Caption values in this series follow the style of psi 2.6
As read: psi 1800
